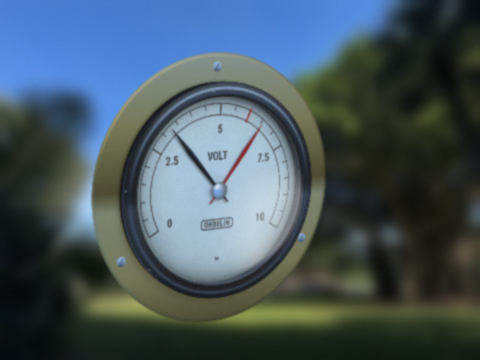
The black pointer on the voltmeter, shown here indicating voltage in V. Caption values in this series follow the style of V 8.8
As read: V 3.25
